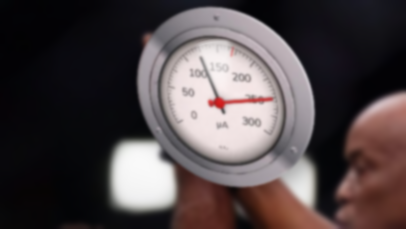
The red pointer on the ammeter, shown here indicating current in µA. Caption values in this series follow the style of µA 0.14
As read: µA 250
